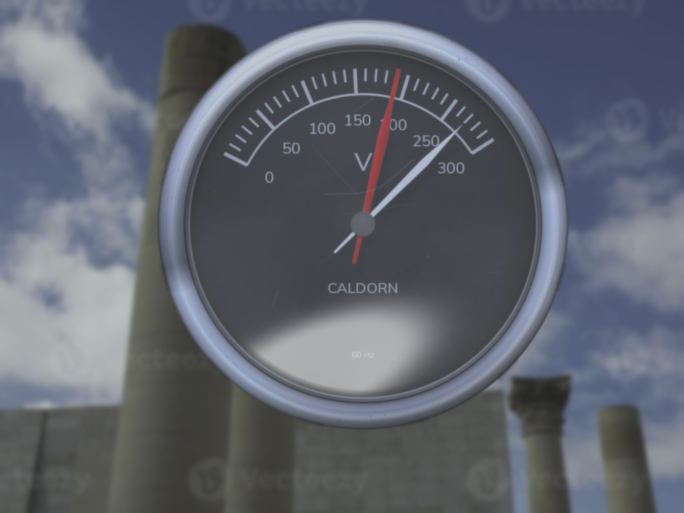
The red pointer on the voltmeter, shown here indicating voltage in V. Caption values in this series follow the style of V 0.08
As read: V 190
